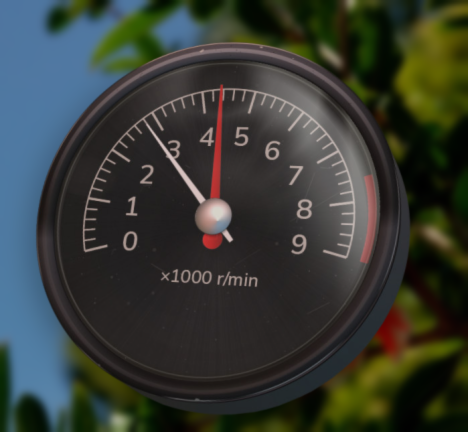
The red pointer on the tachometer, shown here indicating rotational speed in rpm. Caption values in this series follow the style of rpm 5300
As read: rpm 4400
